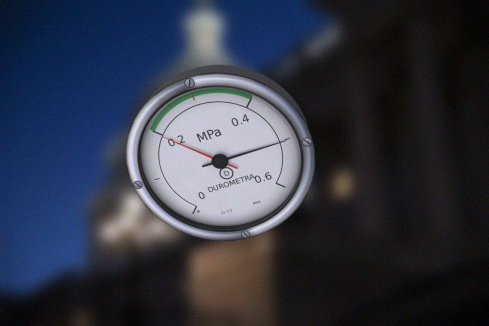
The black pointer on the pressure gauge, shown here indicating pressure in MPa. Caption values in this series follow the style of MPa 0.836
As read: MPa 0.5
